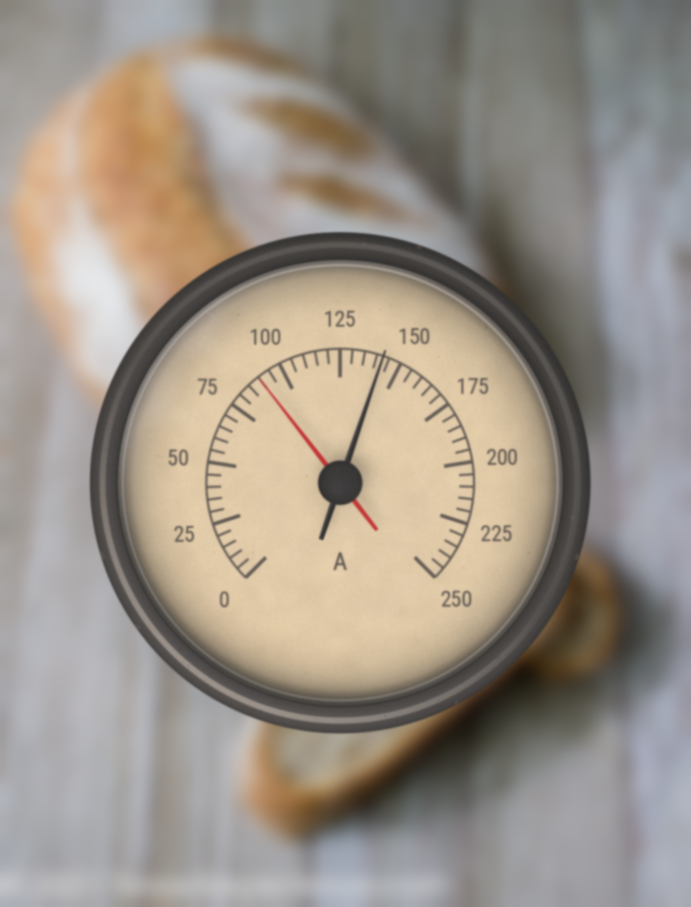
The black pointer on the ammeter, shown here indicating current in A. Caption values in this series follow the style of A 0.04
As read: A 142.5
